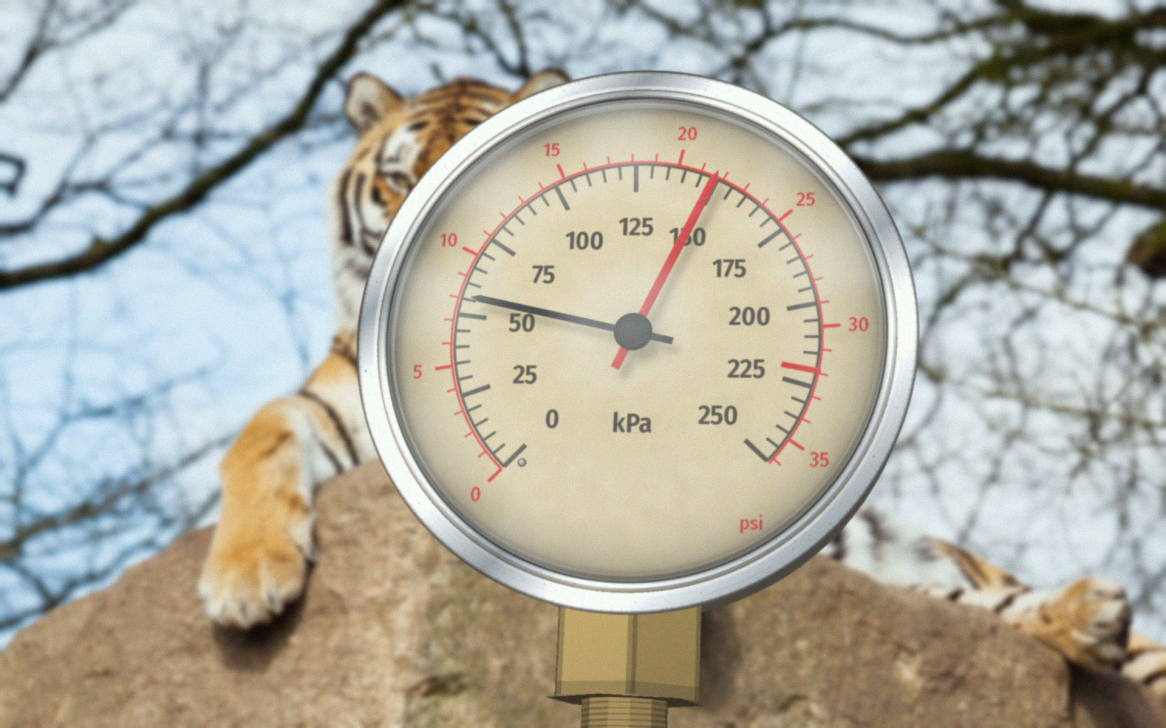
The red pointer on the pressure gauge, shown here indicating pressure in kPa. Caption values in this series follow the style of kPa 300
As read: kPa 150
